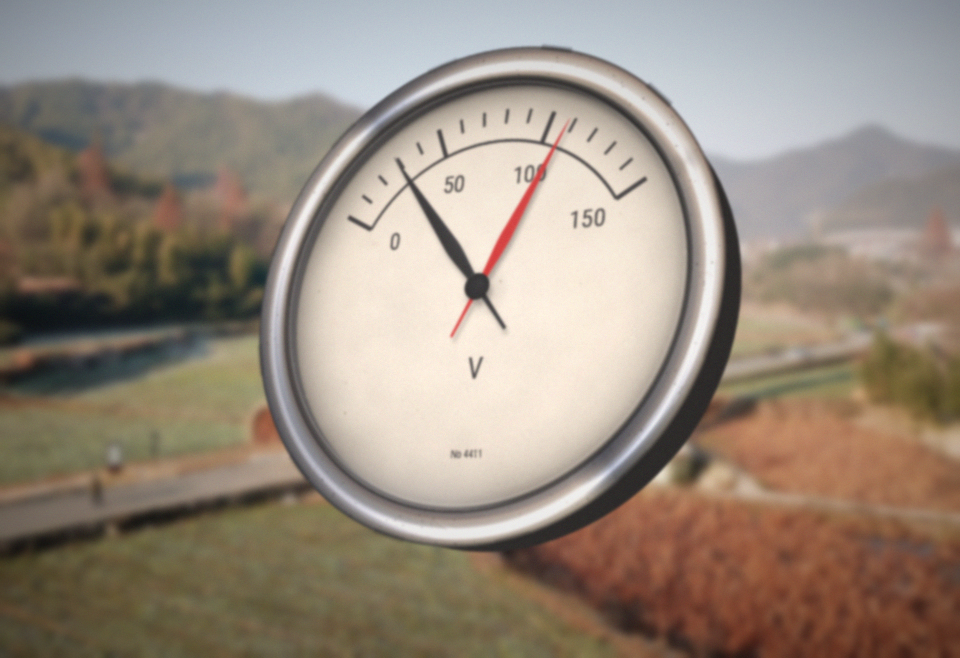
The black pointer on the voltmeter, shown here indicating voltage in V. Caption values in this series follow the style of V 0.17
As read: V 30
